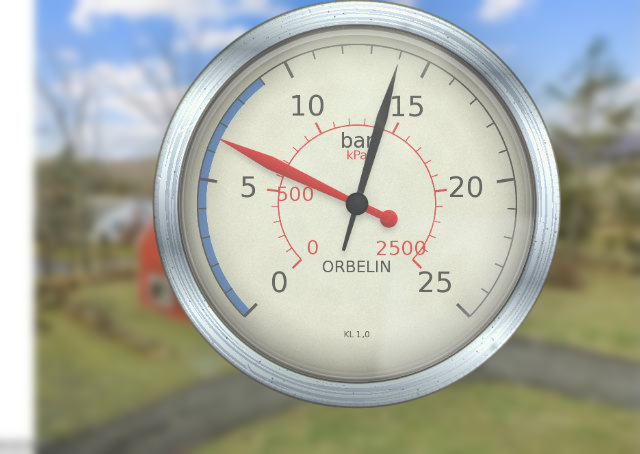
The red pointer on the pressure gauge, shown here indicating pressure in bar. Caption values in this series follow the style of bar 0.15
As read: bar 6.5
